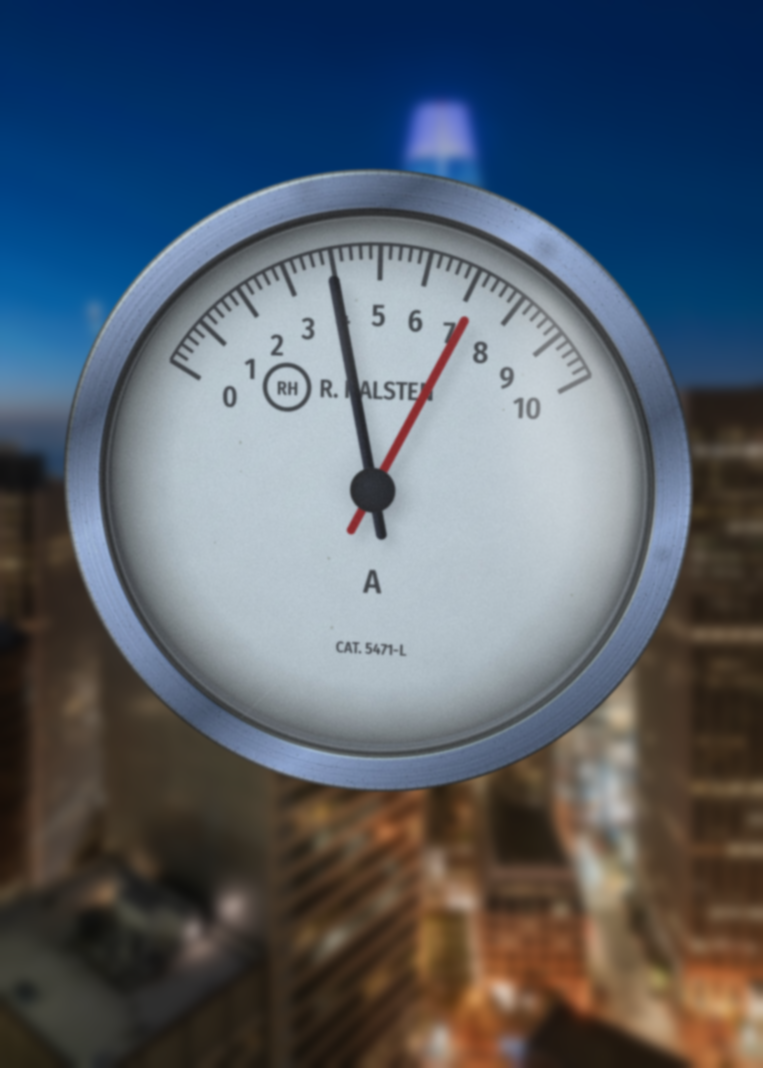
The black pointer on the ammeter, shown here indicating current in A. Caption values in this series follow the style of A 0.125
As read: A 4
